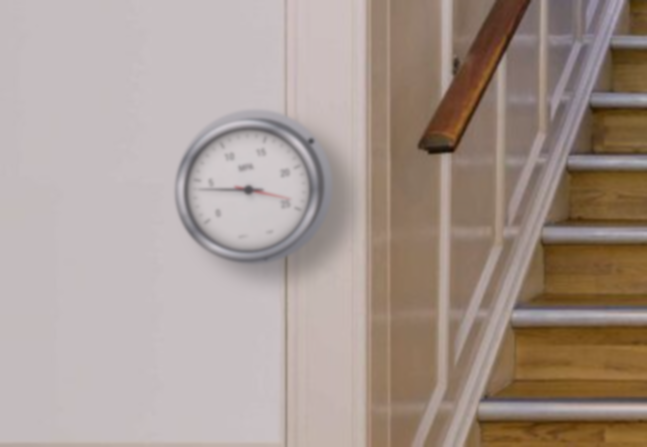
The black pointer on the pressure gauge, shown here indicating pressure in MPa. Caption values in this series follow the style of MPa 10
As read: MPa 4
